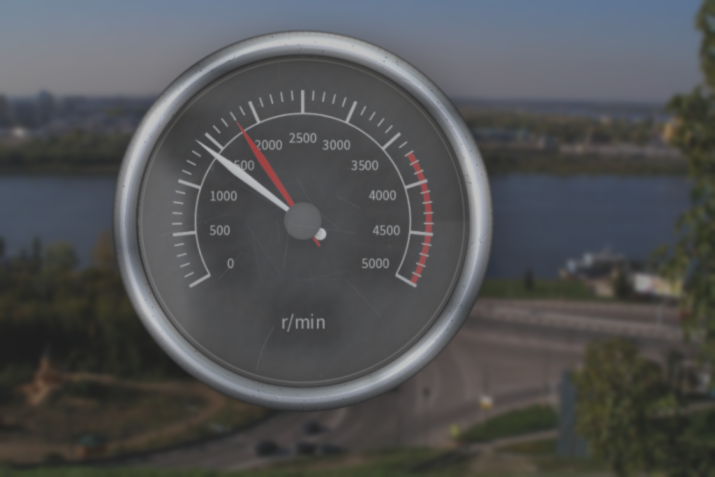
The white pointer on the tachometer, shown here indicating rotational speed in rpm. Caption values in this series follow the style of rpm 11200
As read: rpm 1400
